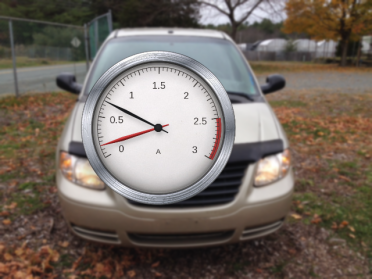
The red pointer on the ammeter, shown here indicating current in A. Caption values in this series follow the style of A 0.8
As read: A 0.15
